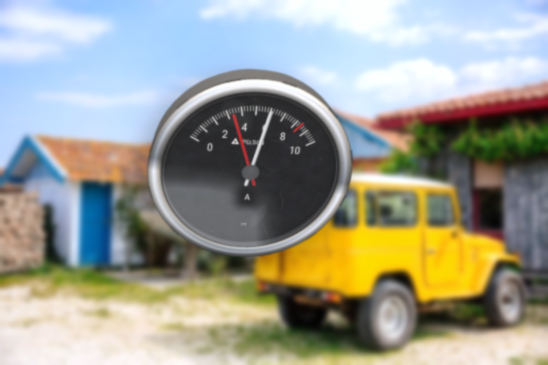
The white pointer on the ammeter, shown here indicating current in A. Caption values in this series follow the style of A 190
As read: A 6
